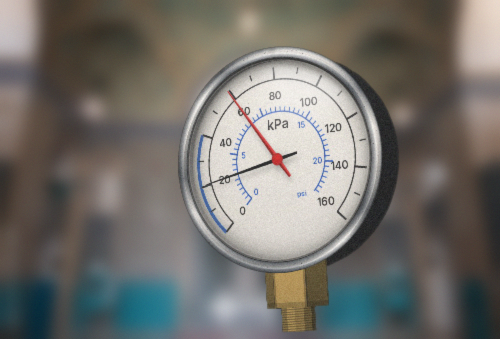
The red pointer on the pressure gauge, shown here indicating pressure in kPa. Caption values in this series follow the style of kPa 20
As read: kPa 60
